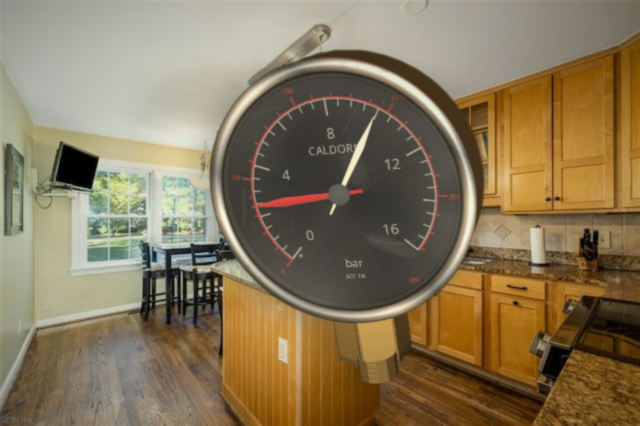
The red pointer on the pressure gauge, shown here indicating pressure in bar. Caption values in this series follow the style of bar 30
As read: bar 2.5
